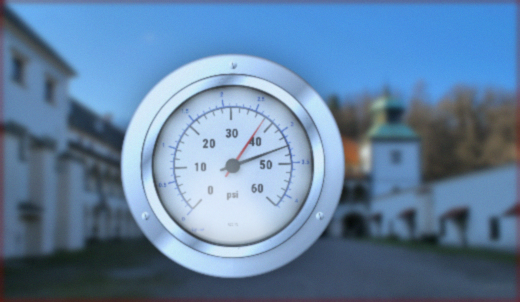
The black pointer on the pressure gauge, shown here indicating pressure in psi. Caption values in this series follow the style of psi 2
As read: psi 46
